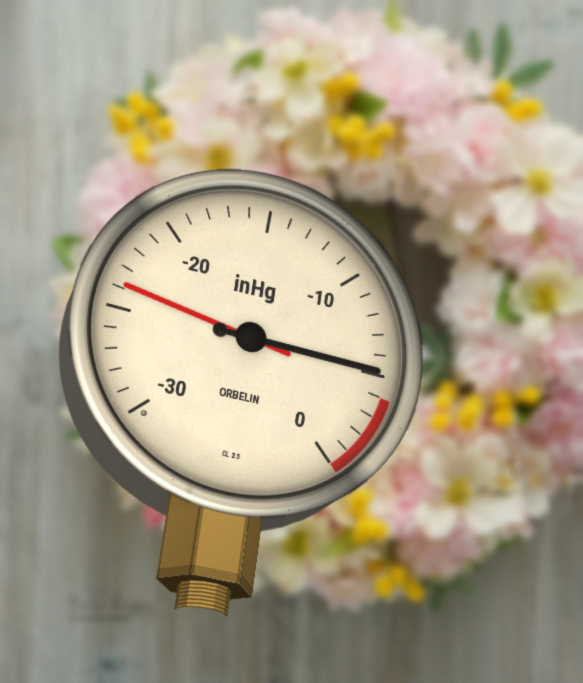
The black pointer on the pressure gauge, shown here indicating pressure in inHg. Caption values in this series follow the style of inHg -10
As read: inHg -5
